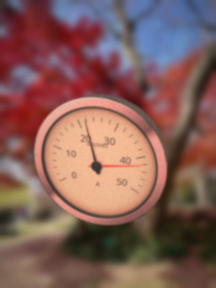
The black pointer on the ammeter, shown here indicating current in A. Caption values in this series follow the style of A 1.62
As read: A 22
